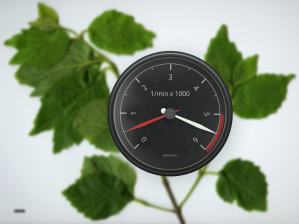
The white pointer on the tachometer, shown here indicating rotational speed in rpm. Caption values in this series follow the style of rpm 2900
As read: rpm 5500
